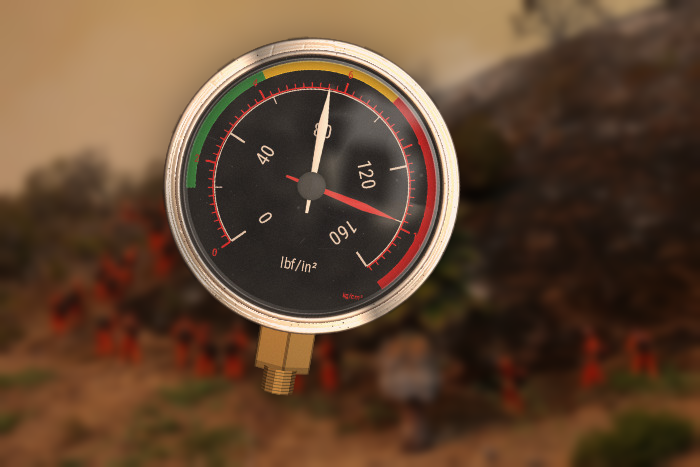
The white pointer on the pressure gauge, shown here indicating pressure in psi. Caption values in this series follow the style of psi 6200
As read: psi 80
